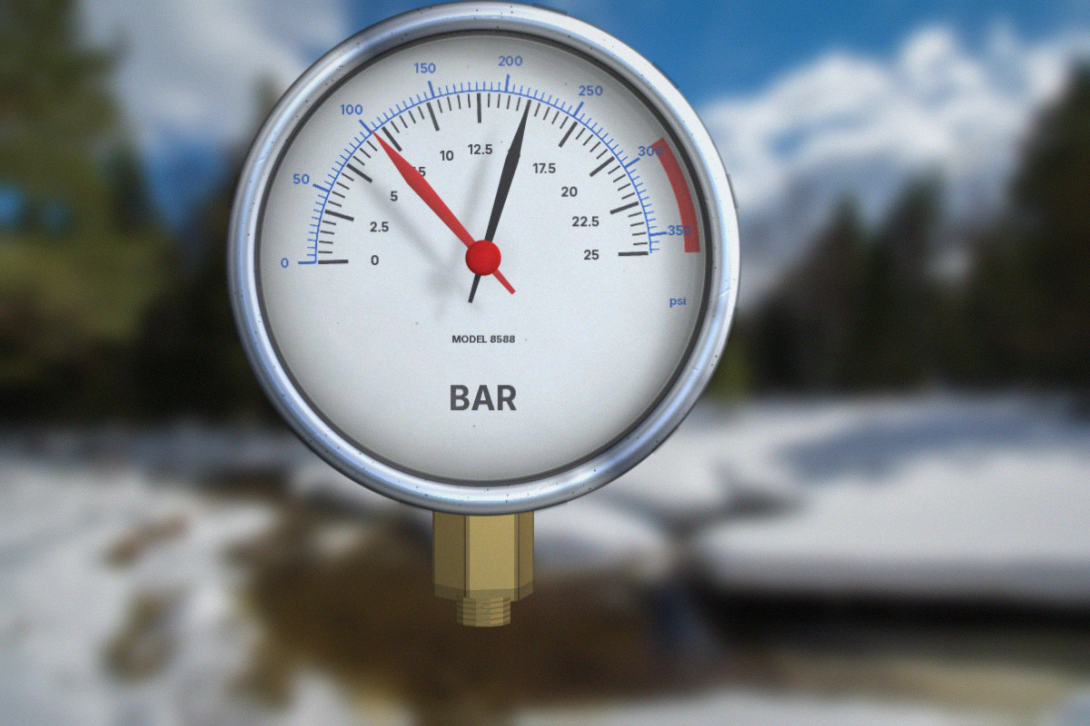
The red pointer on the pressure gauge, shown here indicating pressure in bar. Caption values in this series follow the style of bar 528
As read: bar 7
